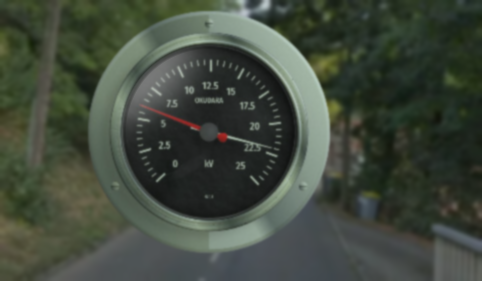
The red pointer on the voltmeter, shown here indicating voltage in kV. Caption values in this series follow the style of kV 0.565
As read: kV 6
